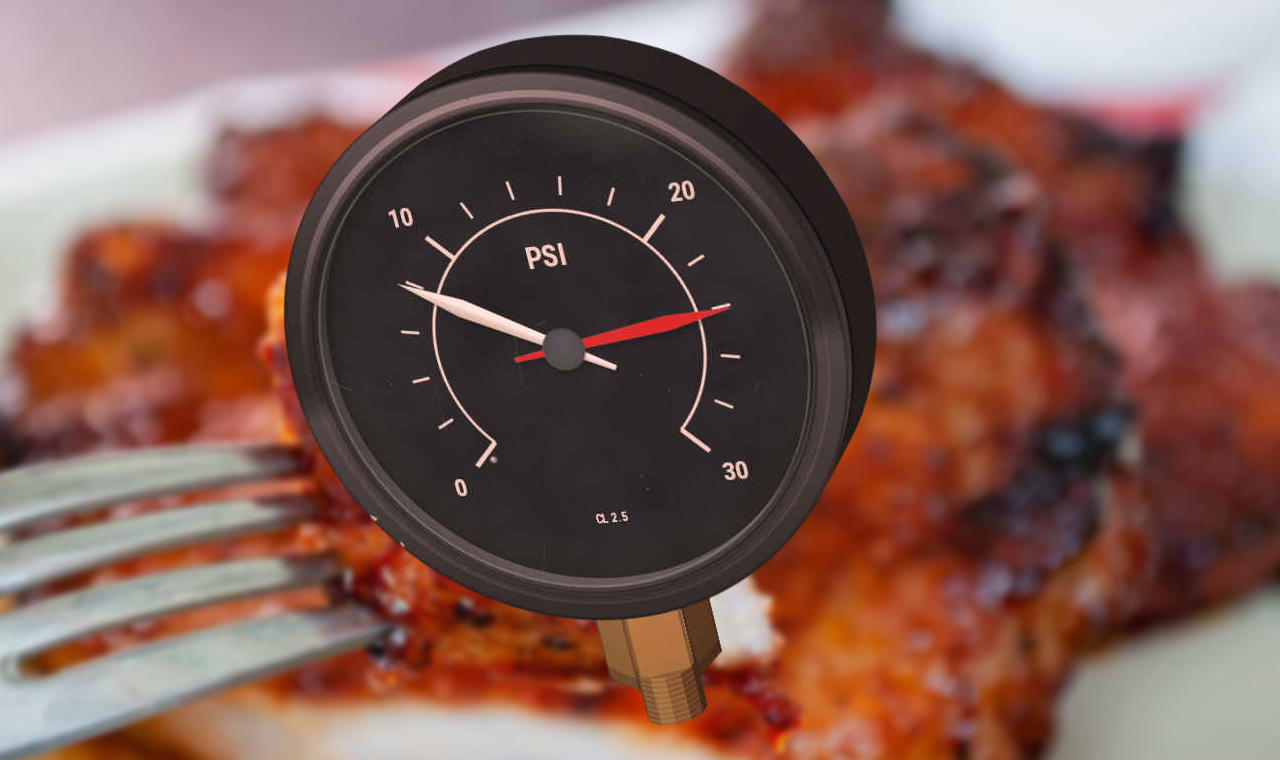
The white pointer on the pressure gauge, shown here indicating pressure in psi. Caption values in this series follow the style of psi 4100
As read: psi 8
